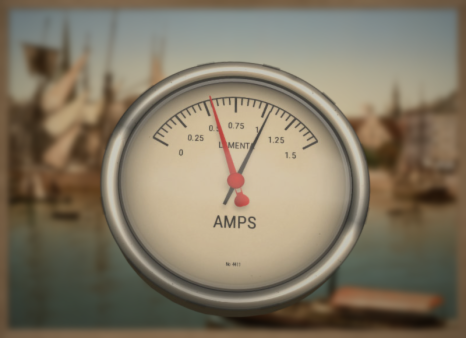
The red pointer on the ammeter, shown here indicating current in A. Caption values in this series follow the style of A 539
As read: A 0.55
